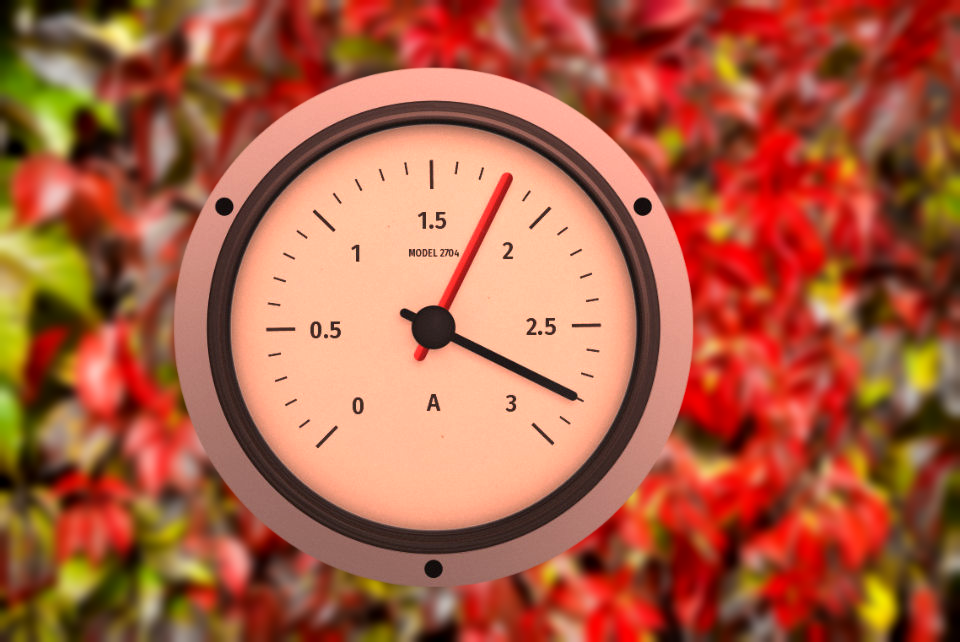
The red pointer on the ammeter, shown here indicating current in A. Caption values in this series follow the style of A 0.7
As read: A 1.8
